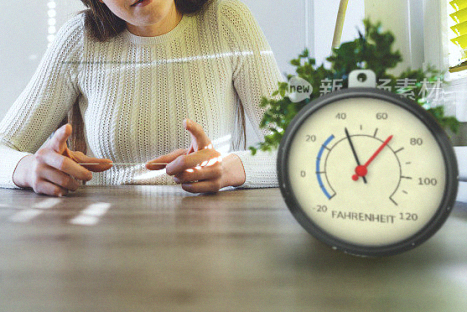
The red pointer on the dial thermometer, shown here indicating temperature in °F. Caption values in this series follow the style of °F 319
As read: °F 70
